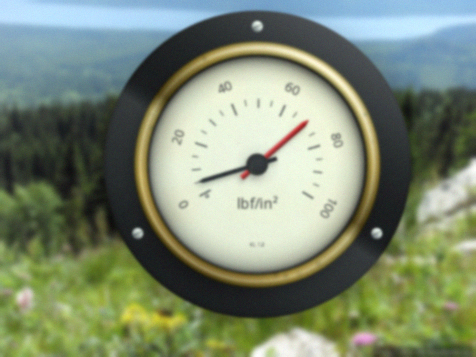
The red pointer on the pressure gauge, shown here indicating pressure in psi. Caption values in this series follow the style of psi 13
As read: psi 70
